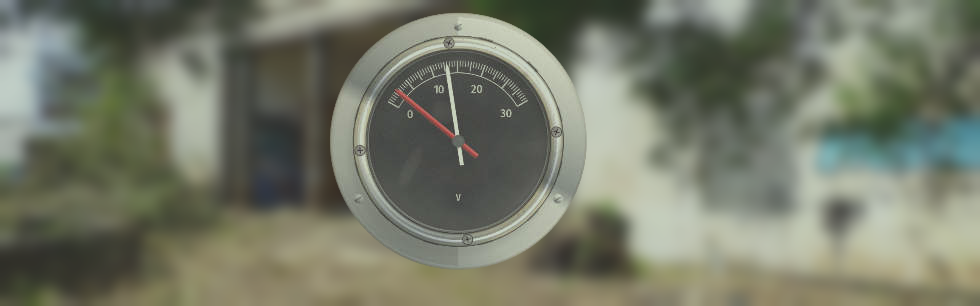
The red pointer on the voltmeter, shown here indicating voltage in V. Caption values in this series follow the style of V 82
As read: V 2.5
